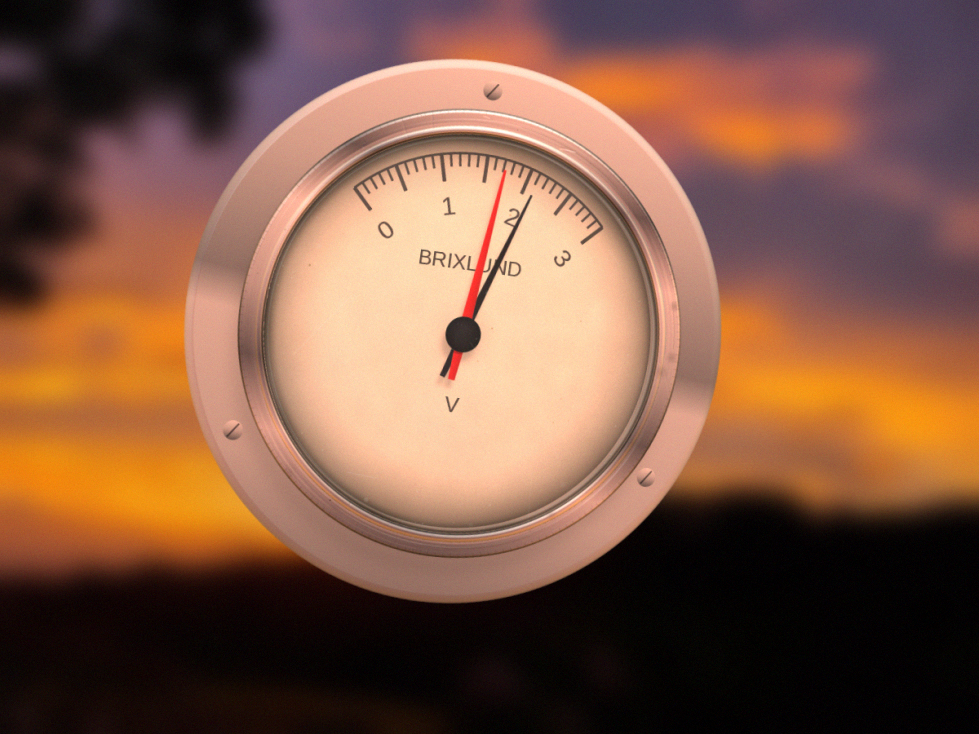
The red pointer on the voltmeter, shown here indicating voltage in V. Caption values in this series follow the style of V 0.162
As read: V 1.7
